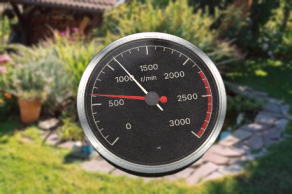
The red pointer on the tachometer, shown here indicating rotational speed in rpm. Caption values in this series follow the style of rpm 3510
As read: rpm 600
